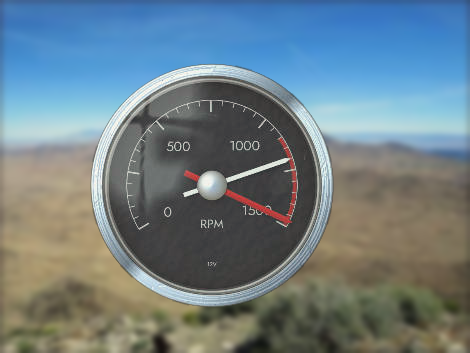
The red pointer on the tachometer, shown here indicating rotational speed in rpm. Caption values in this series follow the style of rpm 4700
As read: rpm 1475
